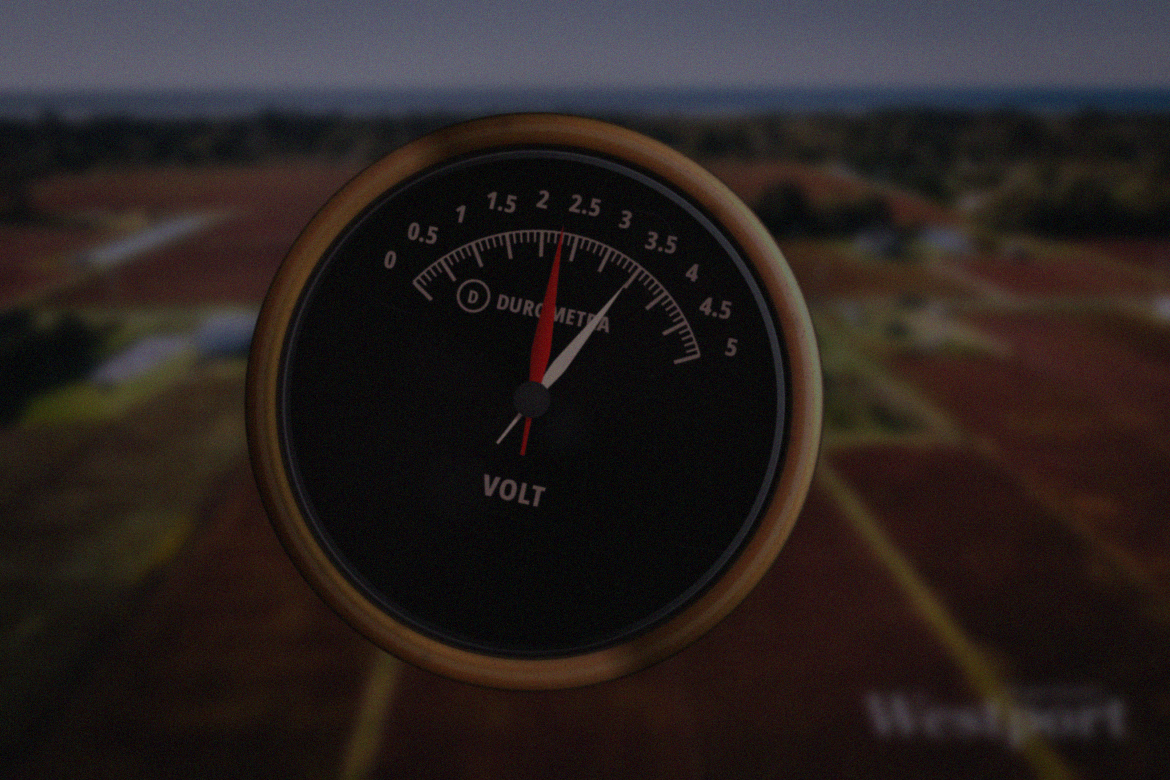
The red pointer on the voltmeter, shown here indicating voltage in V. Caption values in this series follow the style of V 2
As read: V 2.3
